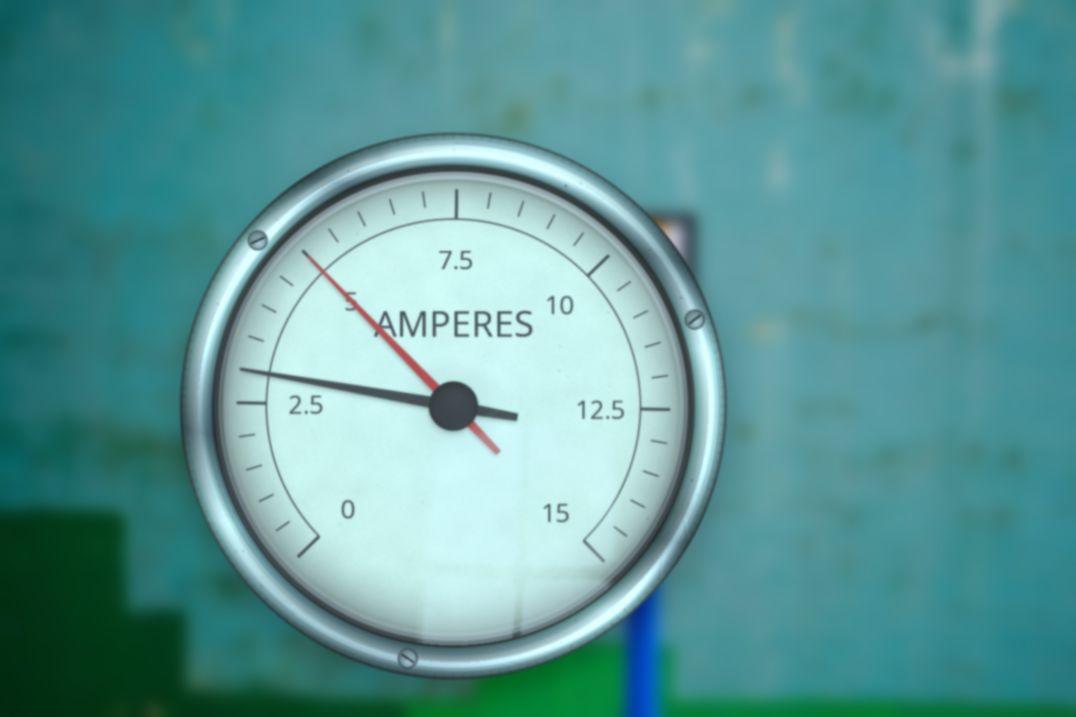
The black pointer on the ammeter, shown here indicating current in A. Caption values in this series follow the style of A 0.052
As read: A 3
